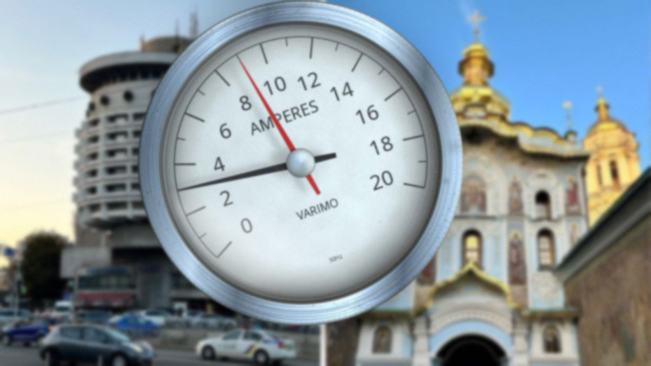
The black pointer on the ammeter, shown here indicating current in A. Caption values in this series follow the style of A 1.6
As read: A 3
